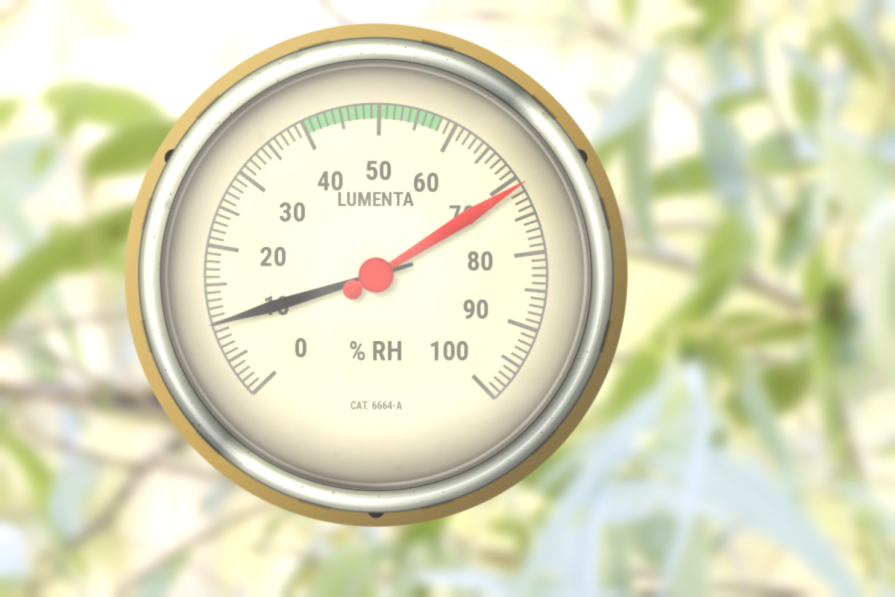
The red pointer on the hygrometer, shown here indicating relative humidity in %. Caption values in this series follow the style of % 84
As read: % 71
